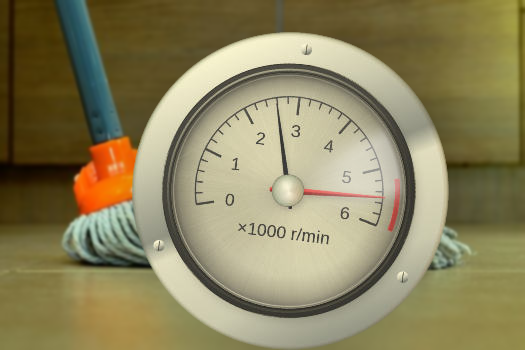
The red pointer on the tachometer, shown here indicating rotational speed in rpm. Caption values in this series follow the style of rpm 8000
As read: rpm 5500
